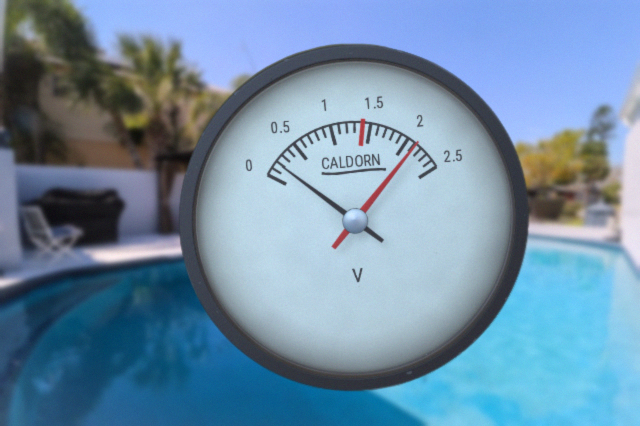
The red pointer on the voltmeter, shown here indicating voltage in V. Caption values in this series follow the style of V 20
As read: V 2.1
